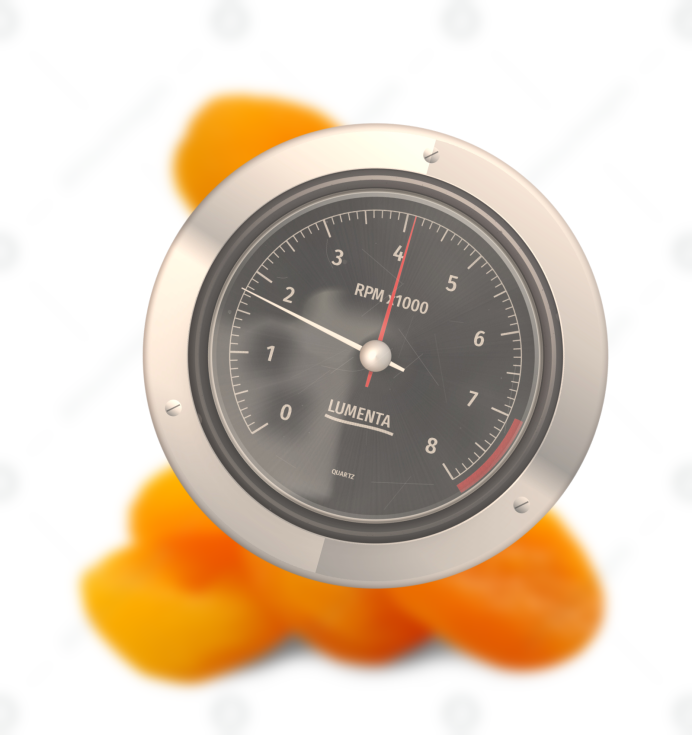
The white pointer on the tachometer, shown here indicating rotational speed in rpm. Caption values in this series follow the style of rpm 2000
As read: rpm 1750
